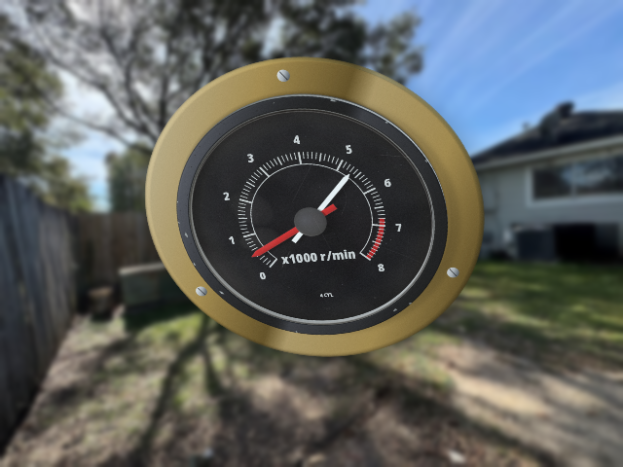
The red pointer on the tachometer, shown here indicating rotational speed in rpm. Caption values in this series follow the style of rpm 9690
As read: rpm 500
